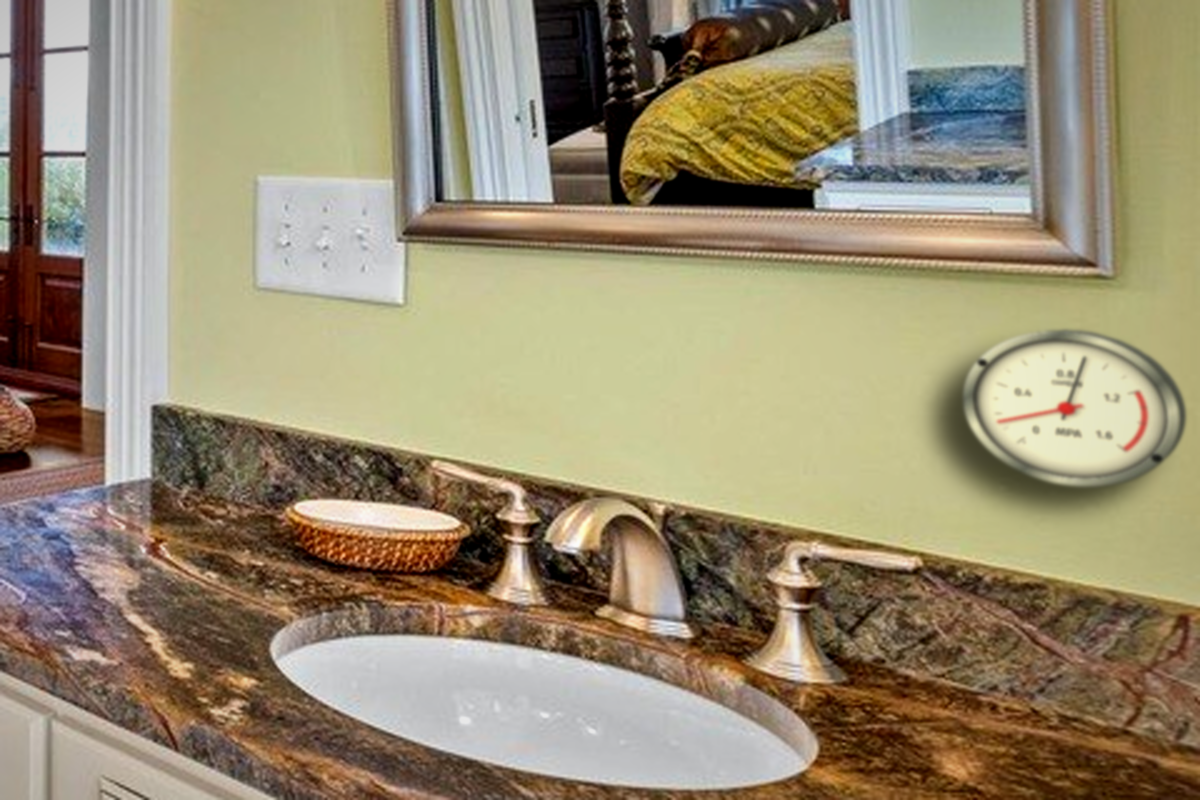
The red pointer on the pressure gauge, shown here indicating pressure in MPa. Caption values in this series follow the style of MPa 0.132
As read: MPa 0.15
